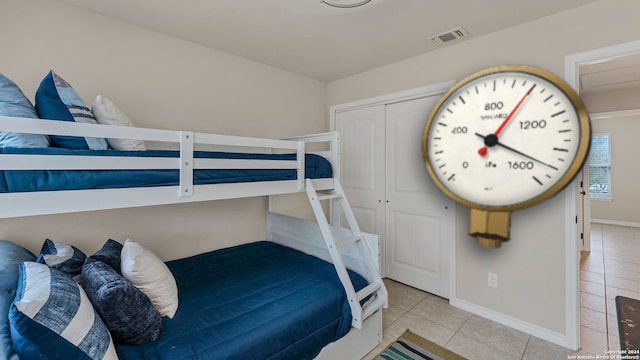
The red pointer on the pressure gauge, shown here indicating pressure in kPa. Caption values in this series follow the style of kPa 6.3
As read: kPa 1000
